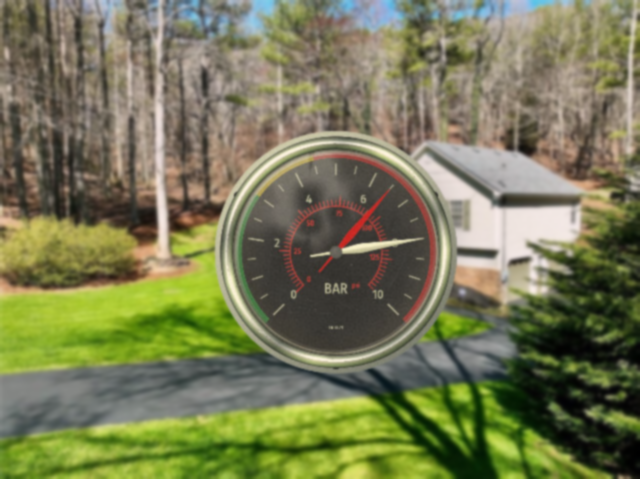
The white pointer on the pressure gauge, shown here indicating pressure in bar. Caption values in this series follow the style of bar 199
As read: bar 8
